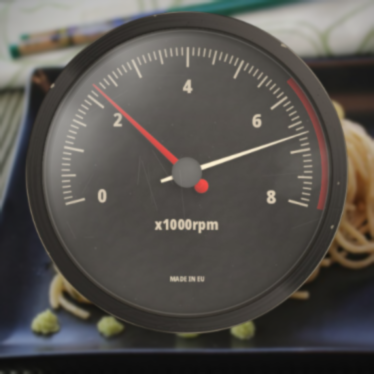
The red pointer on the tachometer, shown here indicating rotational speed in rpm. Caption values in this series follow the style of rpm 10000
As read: rpm 2200
